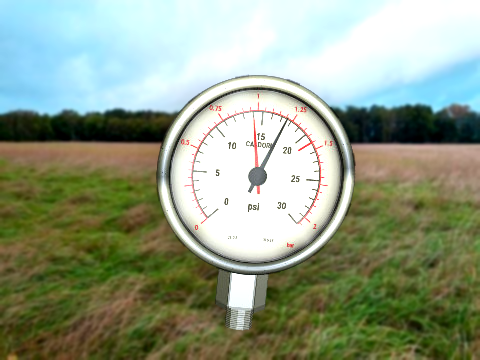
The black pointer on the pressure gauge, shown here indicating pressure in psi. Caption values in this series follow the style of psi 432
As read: psi 17.5
